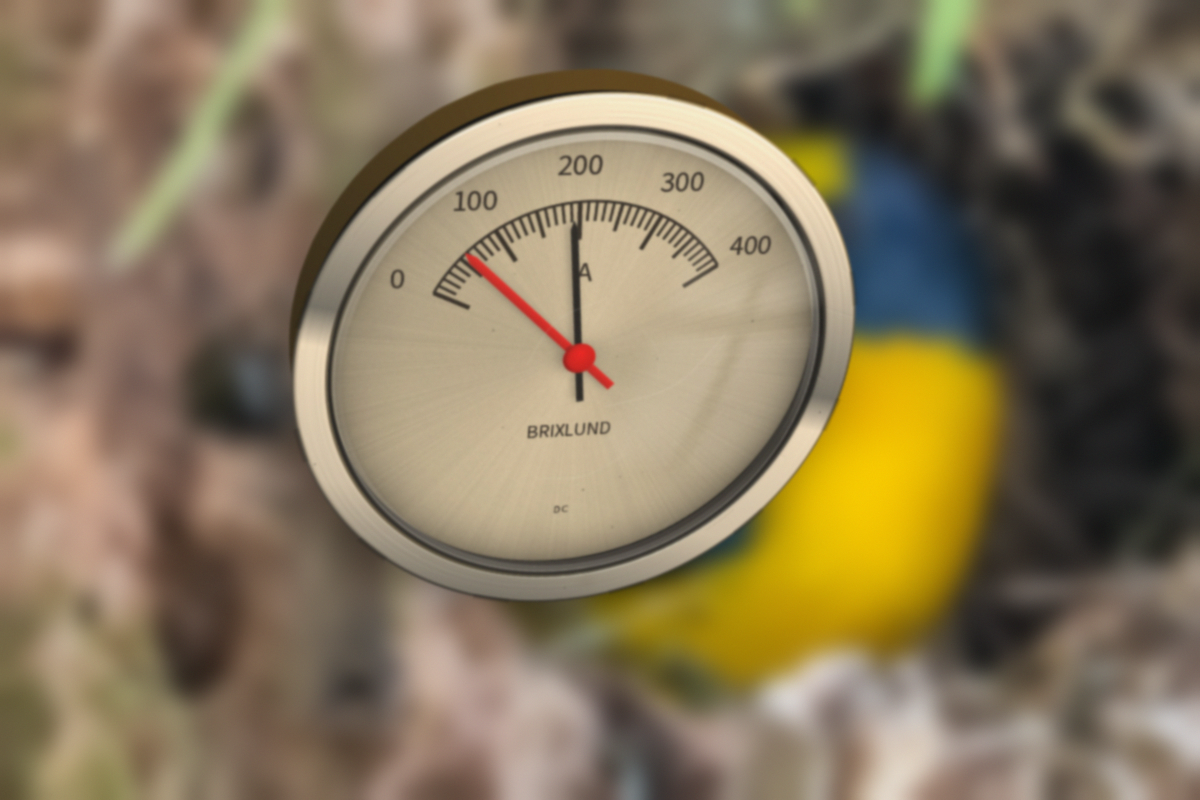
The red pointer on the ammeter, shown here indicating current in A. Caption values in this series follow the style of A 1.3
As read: A 60
